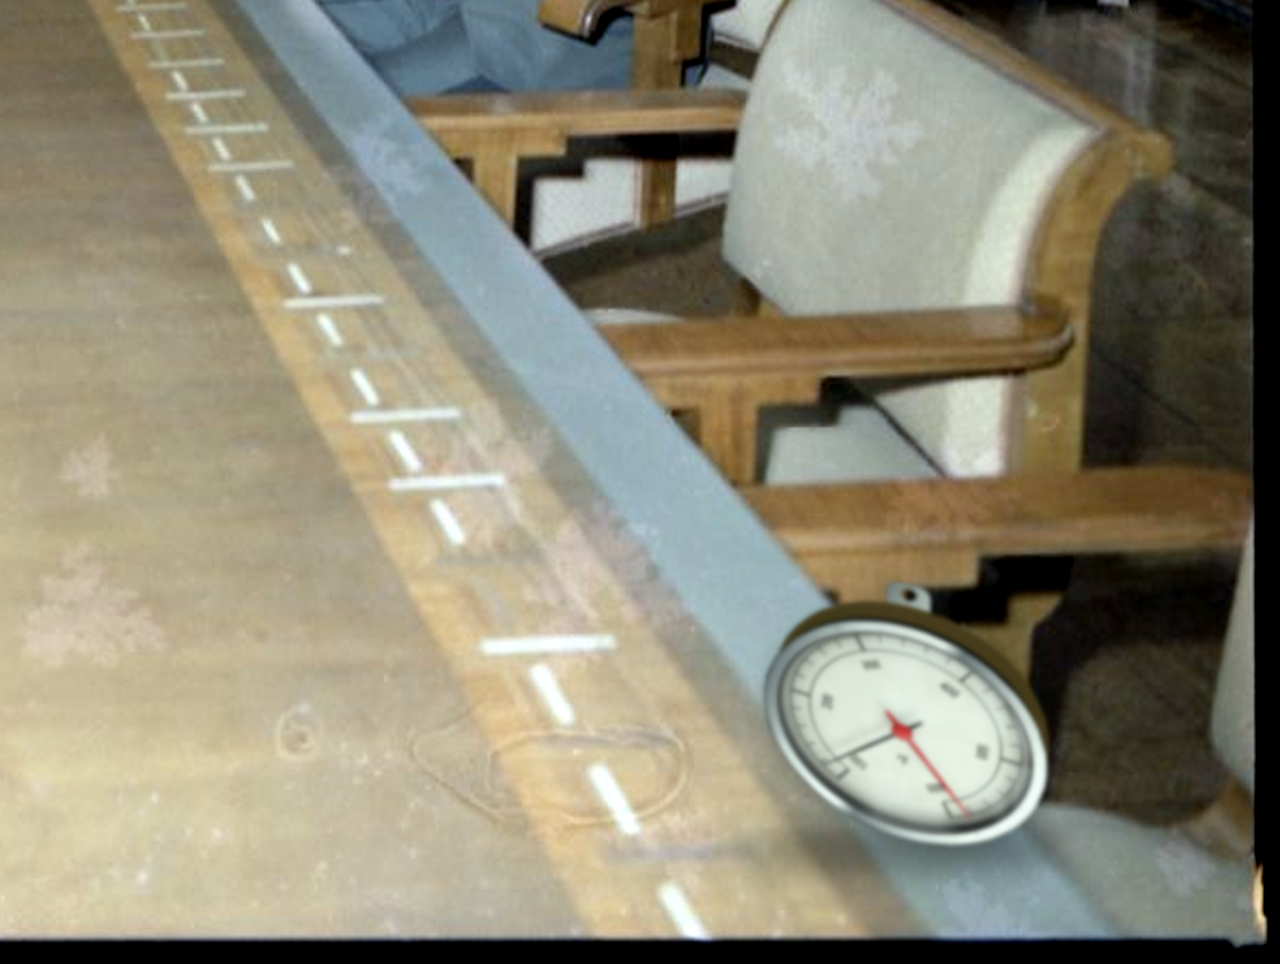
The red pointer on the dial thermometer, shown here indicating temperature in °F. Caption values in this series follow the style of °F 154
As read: °F 580
